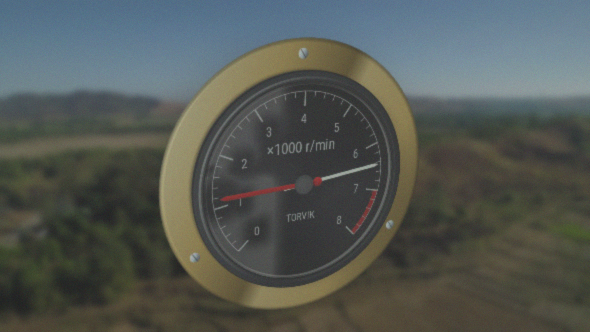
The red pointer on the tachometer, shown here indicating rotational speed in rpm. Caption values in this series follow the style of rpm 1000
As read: rpm 1200
